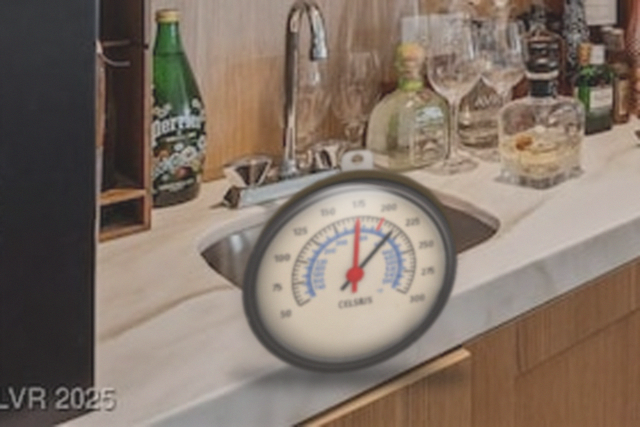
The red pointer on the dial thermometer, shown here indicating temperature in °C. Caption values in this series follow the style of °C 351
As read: °C 175
